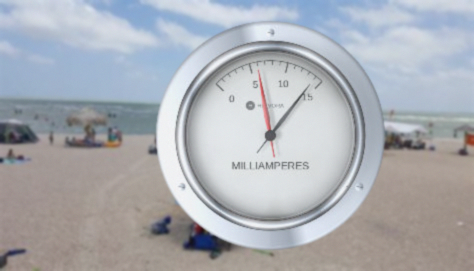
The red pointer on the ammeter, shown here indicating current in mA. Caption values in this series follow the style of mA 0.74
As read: mA 6
